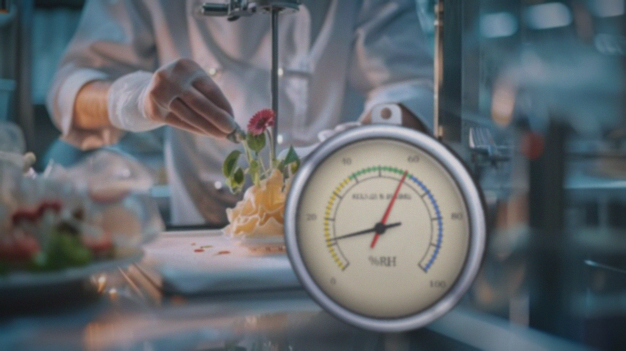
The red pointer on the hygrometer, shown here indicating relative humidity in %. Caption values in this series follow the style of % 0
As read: % 60
